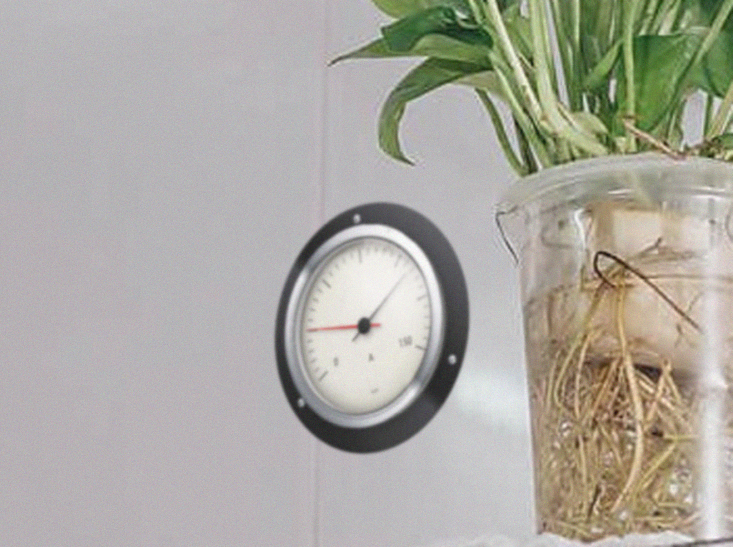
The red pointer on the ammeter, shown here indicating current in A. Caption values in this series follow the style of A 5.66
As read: A 25
